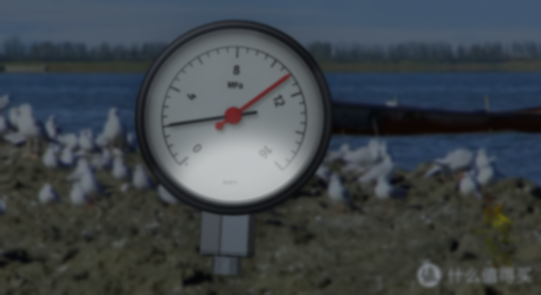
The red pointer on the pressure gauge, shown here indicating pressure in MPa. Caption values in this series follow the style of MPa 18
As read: MPa 11
